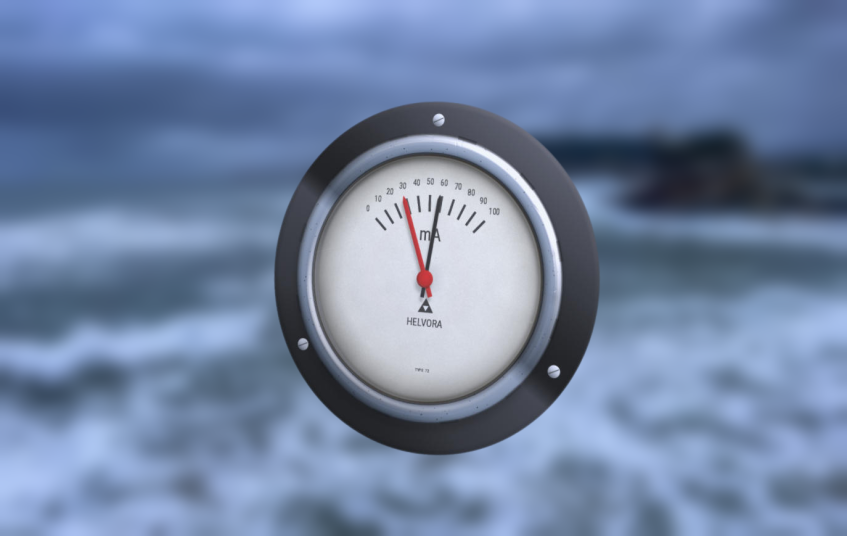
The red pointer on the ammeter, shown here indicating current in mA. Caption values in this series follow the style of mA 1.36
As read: mA 30
